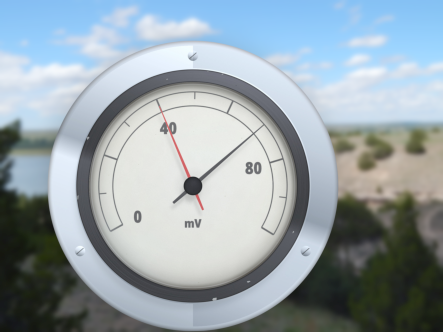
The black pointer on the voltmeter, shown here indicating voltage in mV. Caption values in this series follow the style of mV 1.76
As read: mV 70
